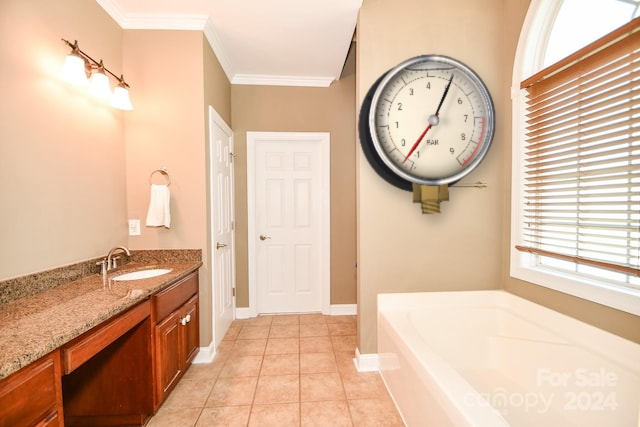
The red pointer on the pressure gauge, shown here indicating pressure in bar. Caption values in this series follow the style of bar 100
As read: bar -0.6
